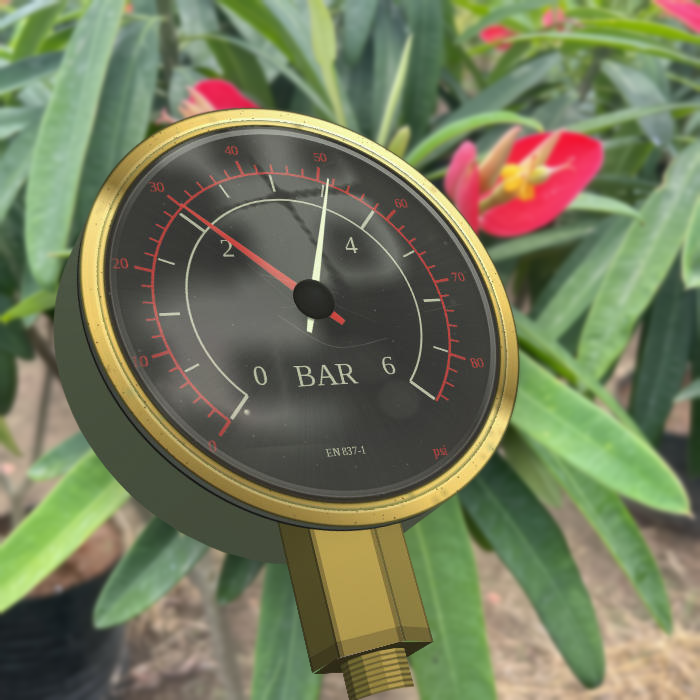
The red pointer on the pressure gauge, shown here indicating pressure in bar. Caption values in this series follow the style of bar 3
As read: bar 2
